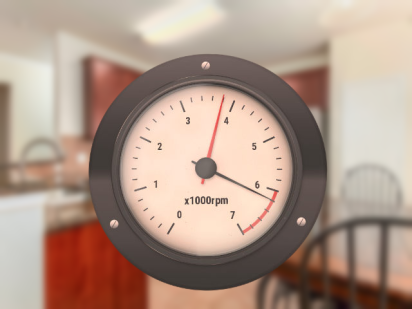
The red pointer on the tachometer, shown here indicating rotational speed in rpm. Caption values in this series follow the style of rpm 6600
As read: rpm 3800
